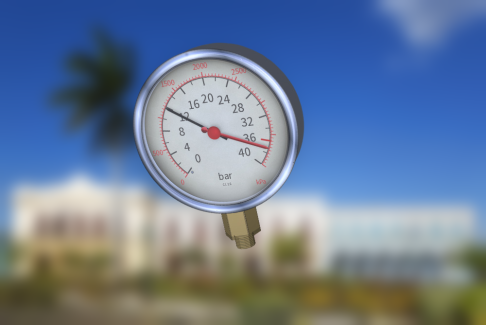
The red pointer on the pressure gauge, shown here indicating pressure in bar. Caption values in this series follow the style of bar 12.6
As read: bar 37
